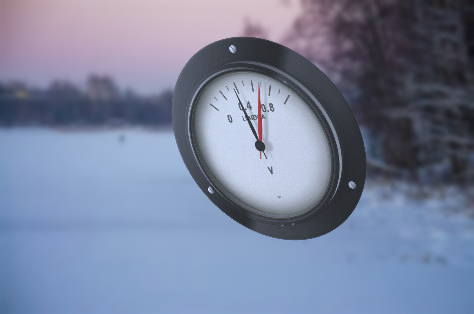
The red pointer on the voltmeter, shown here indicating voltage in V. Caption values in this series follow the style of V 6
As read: V 0.7
